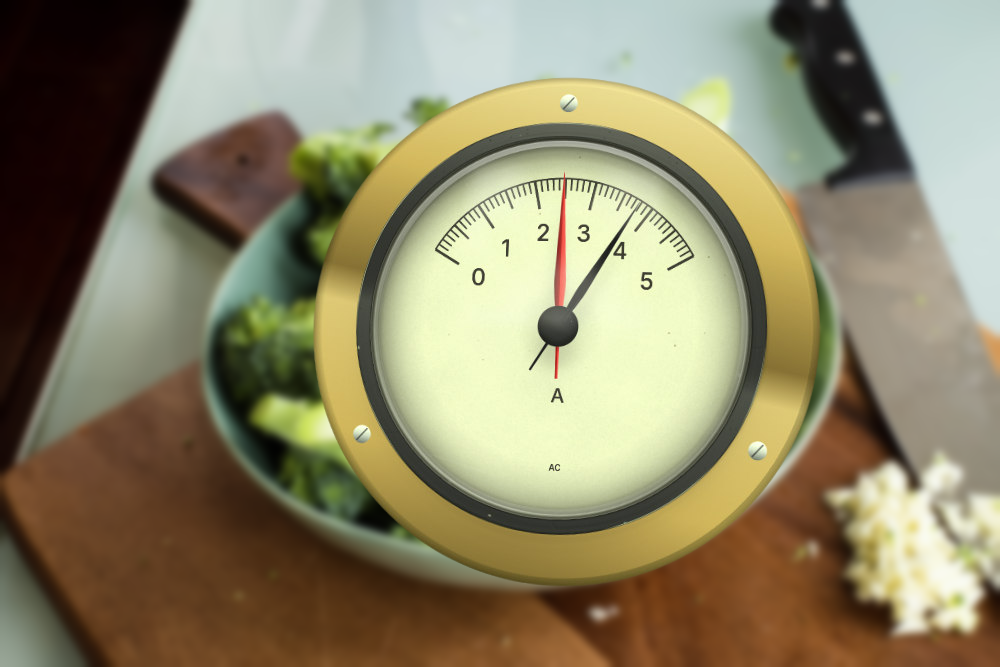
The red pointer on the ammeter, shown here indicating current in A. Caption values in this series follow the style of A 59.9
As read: A 2.5
